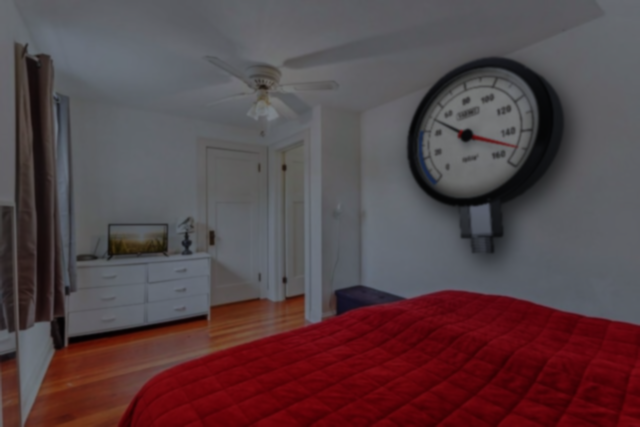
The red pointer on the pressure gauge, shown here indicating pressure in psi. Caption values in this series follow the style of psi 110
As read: psi 150
